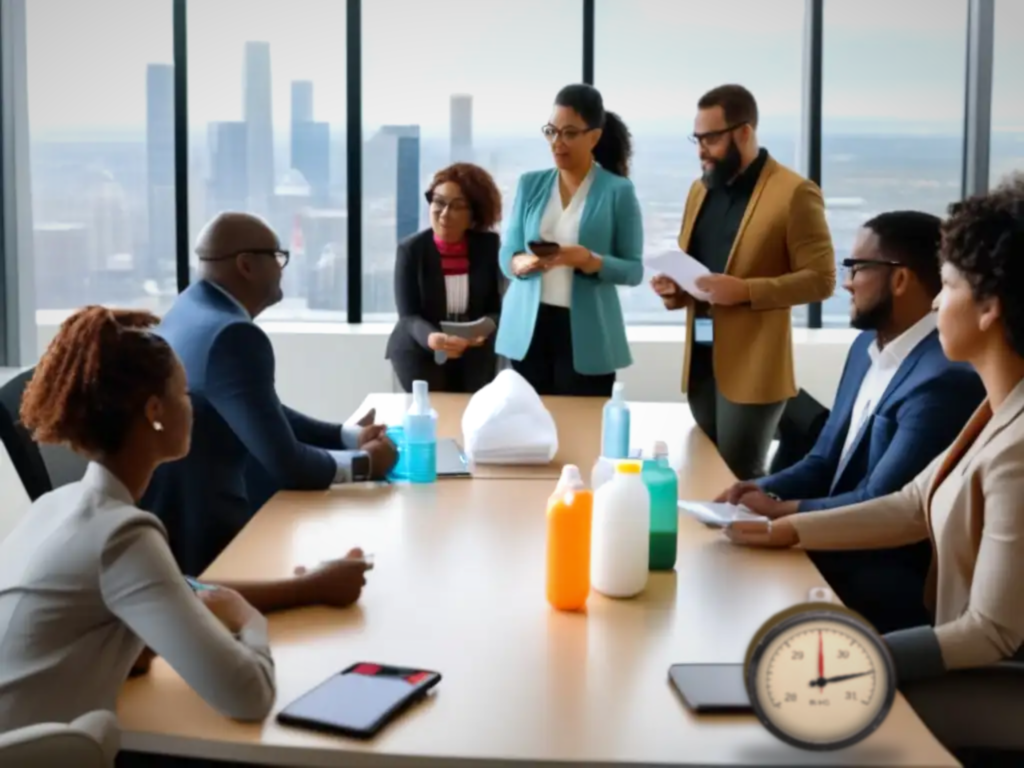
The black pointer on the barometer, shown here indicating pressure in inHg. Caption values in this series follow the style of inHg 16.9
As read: inHg 30.5
